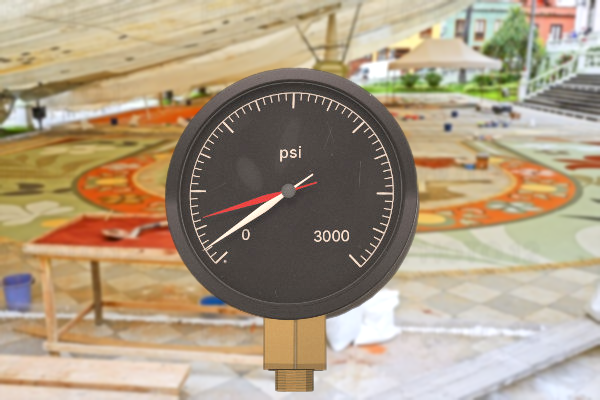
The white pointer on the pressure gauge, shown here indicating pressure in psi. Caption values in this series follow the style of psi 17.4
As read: psi 100
